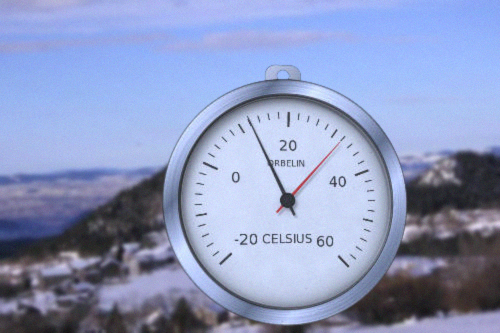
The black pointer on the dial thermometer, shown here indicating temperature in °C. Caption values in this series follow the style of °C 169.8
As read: °C 12
